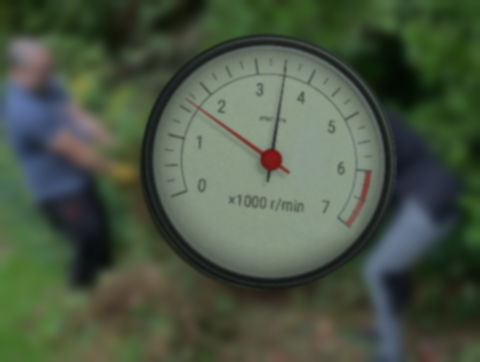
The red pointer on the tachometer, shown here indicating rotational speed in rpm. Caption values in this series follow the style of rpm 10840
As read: rpm 1625
